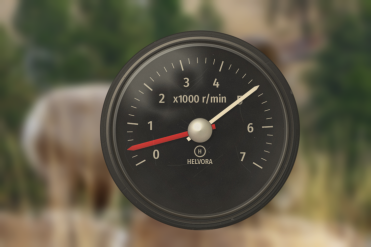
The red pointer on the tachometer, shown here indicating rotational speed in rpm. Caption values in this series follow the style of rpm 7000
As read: rpm 400
